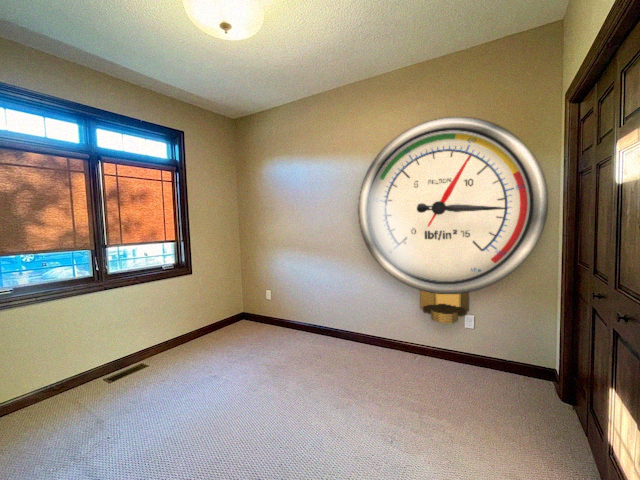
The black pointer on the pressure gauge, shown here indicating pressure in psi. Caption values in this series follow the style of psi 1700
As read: psi 12.5
